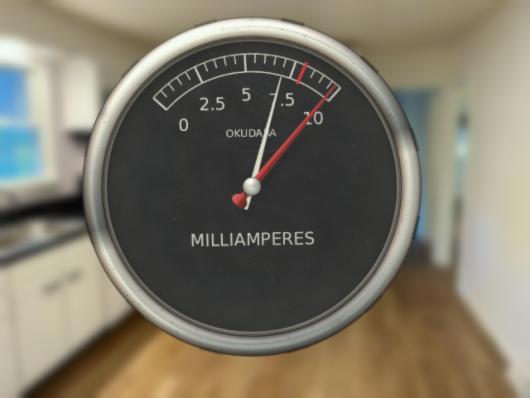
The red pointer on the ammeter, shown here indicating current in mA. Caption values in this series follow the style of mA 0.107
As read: mA 9.75
